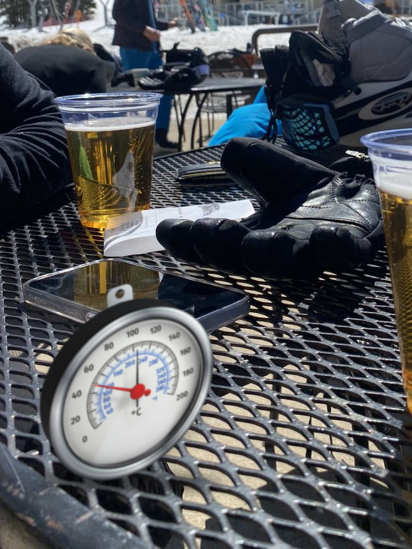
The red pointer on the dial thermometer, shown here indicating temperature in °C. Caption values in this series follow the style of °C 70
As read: °C 50
